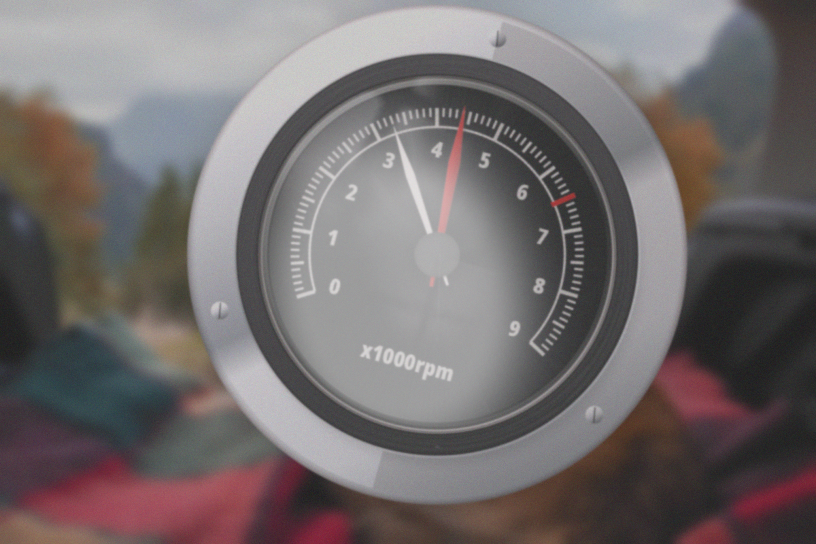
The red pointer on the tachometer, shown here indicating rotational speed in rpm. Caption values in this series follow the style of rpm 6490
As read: rpm 4400
